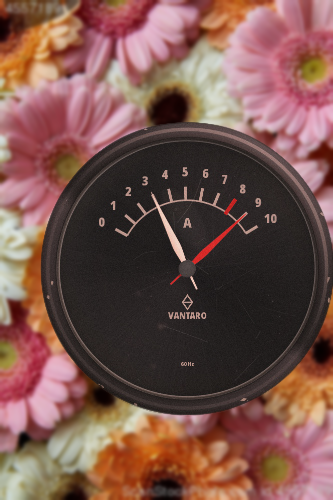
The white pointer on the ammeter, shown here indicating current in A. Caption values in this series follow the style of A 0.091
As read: A 3
